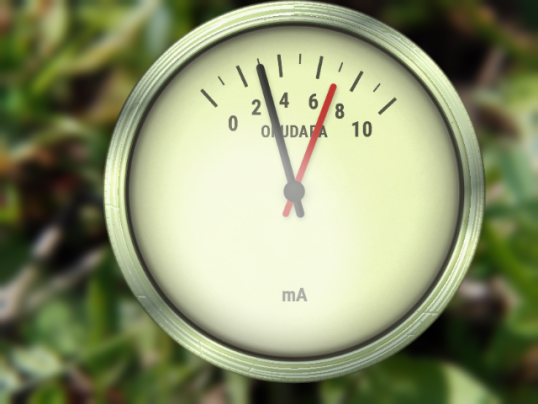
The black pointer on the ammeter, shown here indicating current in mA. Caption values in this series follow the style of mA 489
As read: mA 3
